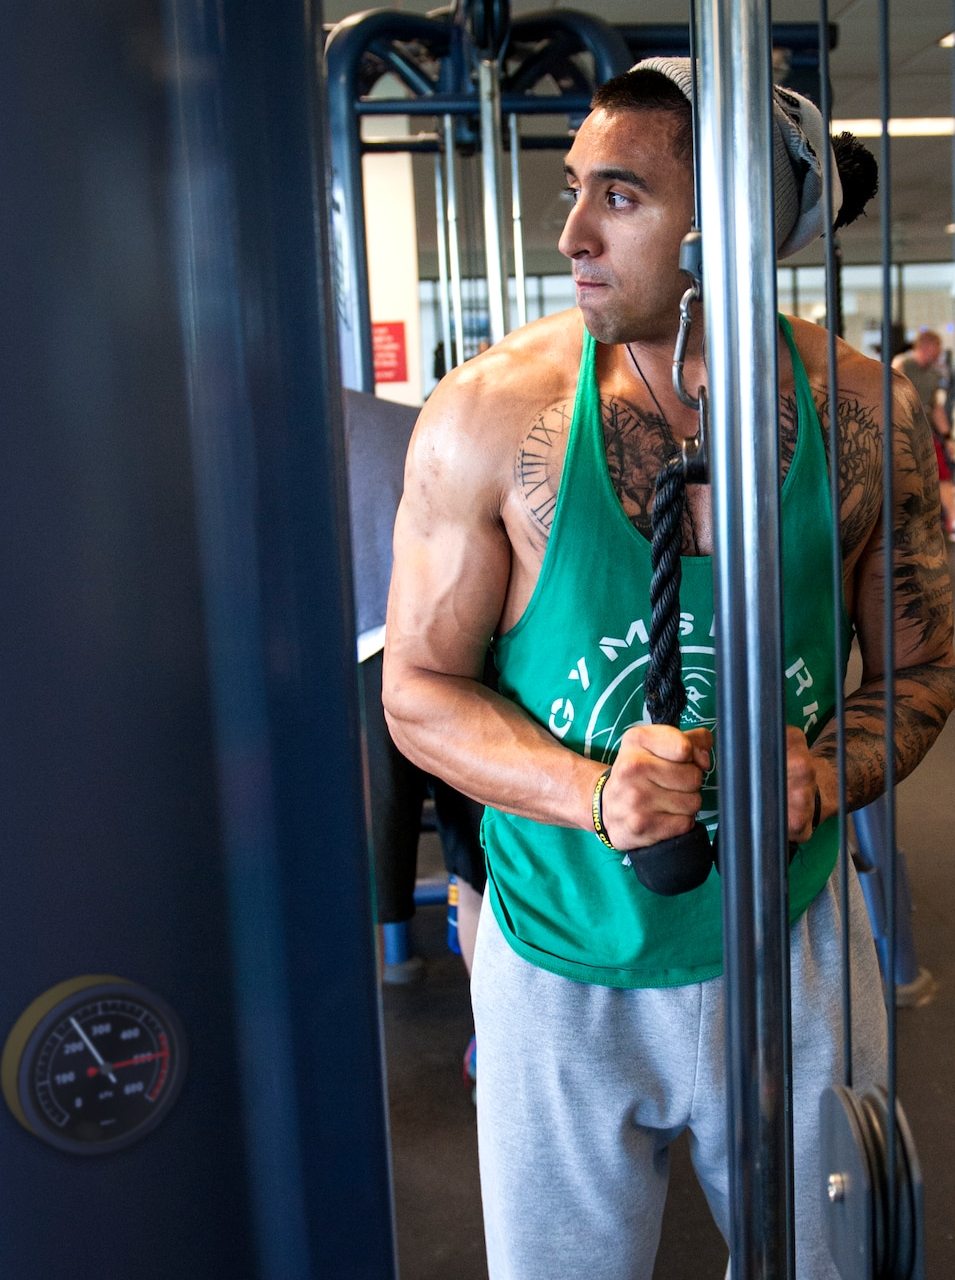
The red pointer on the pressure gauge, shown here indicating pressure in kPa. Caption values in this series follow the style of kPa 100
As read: kPa 500
